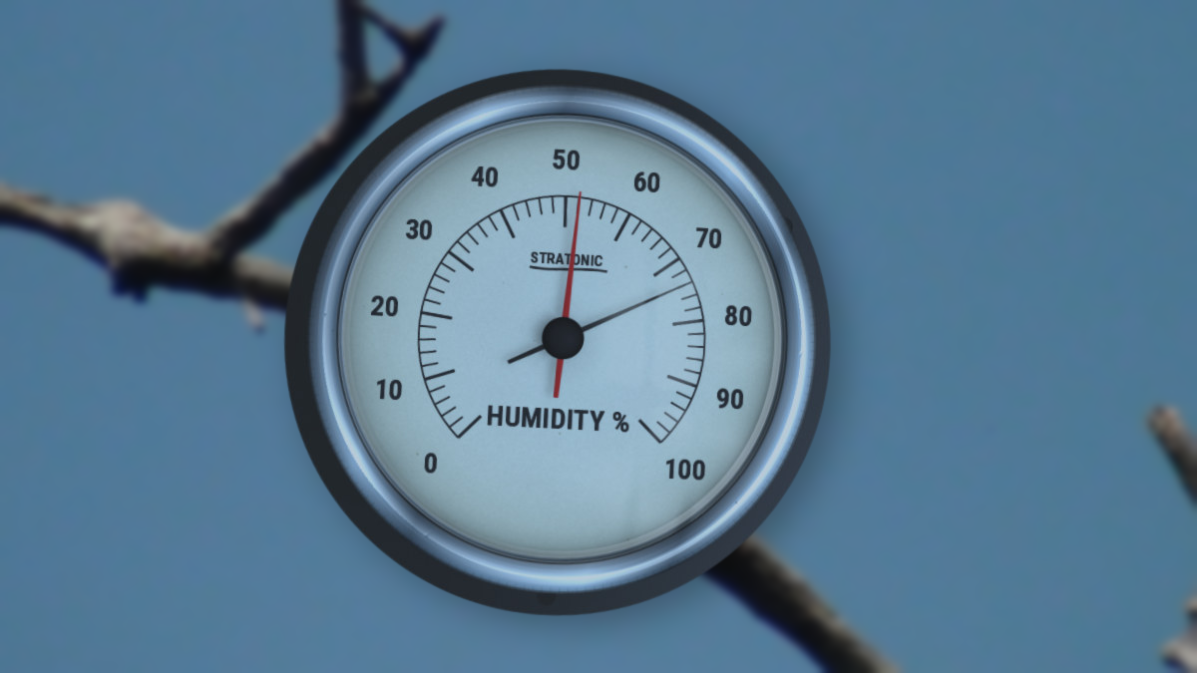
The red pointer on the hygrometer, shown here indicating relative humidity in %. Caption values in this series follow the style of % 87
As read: % 52
